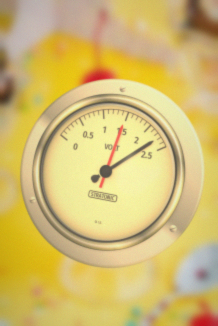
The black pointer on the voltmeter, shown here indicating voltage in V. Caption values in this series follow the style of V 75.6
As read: V 2.3
